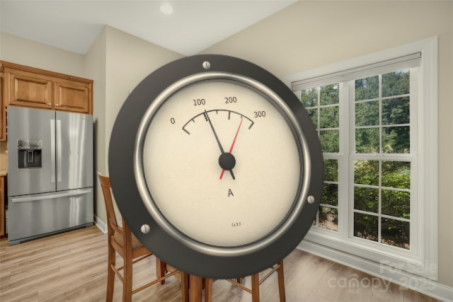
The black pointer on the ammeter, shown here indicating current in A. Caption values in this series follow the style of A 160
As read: A 100
